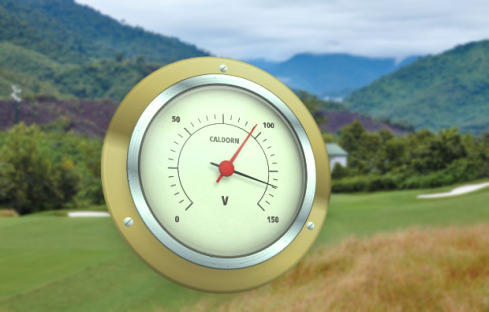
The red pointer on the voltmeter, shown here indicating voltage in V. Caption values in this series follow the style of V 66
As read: V 95
